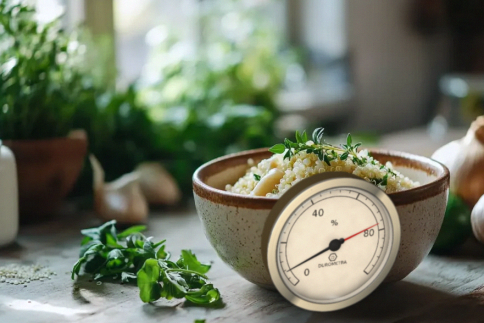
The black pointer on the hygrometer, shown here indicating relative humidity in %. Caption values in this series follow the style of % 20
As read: % 8
